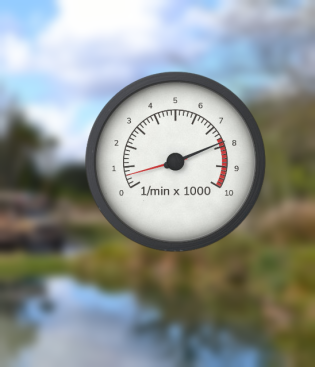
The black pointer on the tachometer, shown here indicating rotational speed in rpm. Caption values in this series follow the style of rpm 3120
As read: rpm 7800
